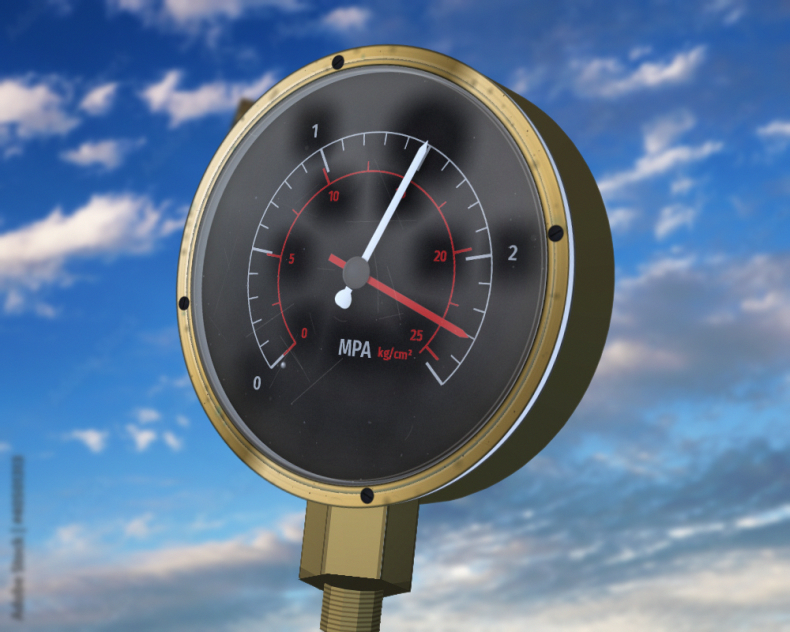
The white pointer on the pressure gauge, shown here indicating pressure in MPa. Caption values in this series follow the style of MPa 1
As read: MPa 1.5
